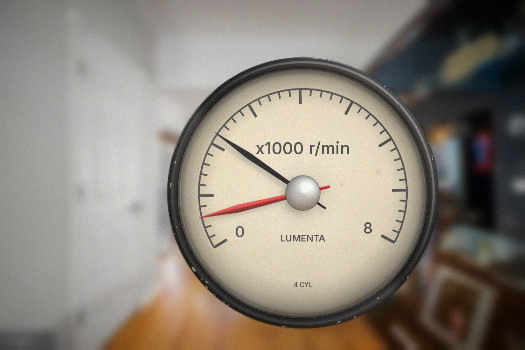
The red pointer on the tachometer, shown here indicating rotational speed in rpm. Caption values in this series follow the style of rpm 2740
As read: rpm 600
